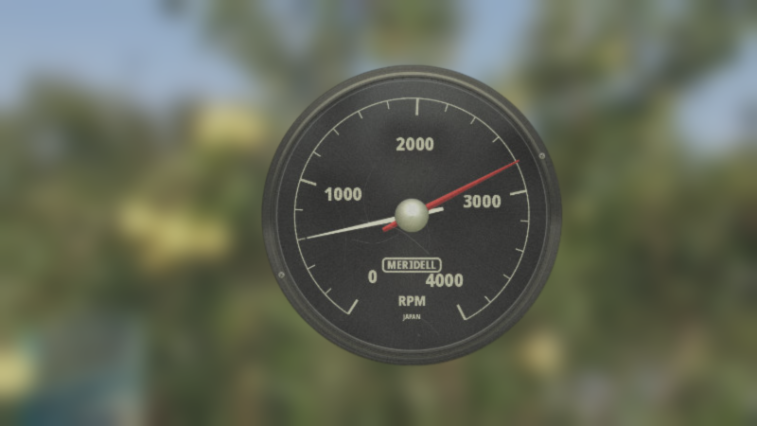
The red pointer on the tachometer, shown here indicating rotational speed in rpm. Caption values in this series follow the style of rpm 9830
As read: rpm 2800
